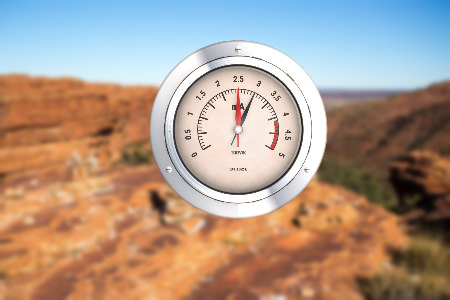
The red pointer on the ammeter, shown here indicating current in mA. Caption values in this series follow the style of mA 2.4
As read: mA 2.5
